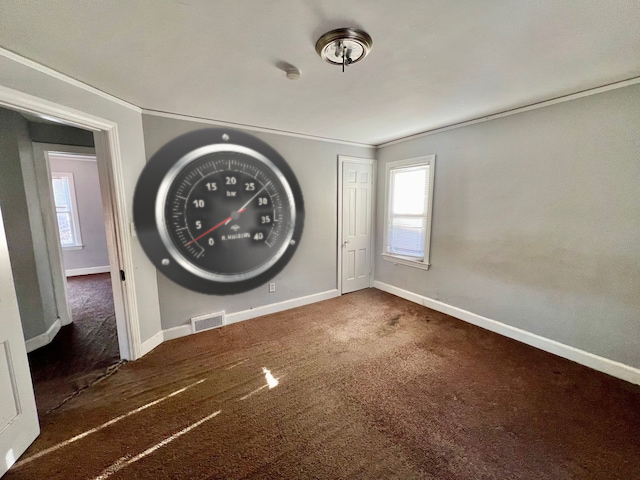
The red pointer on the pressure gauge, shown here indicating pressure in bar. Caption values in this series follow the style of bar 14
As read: bar 2.5
